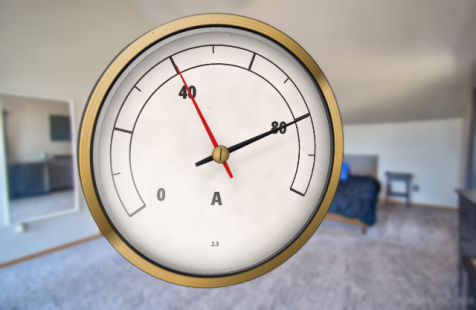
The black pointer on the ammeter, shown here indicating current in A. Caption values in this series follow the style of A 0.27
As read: A 80
